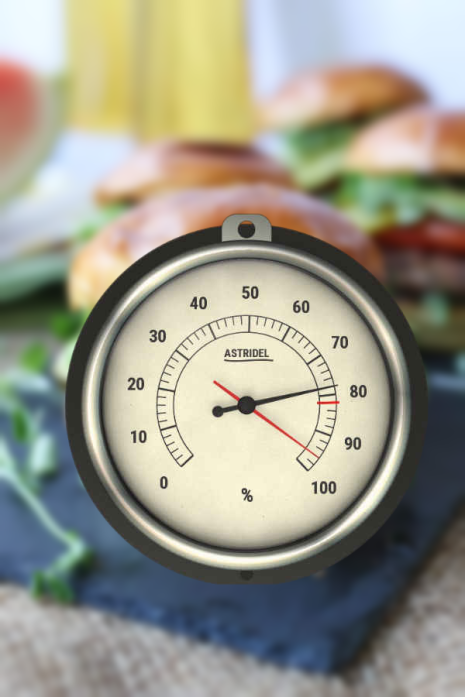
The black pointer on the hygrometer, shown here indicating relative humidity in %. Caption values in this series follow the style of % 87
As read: % 78
